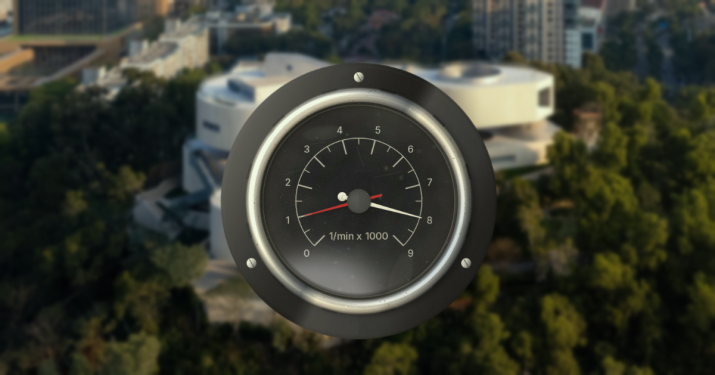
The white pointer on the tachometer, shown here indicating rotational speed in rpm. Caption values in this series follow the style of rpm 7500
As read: rpm 8000
